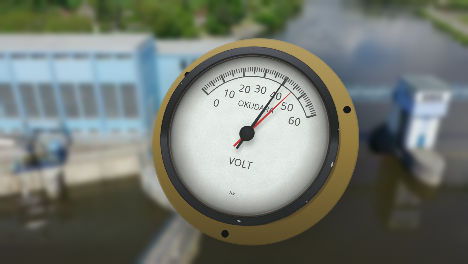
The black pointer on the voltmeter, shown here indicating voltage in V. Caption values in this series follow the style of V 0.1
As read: V 40
